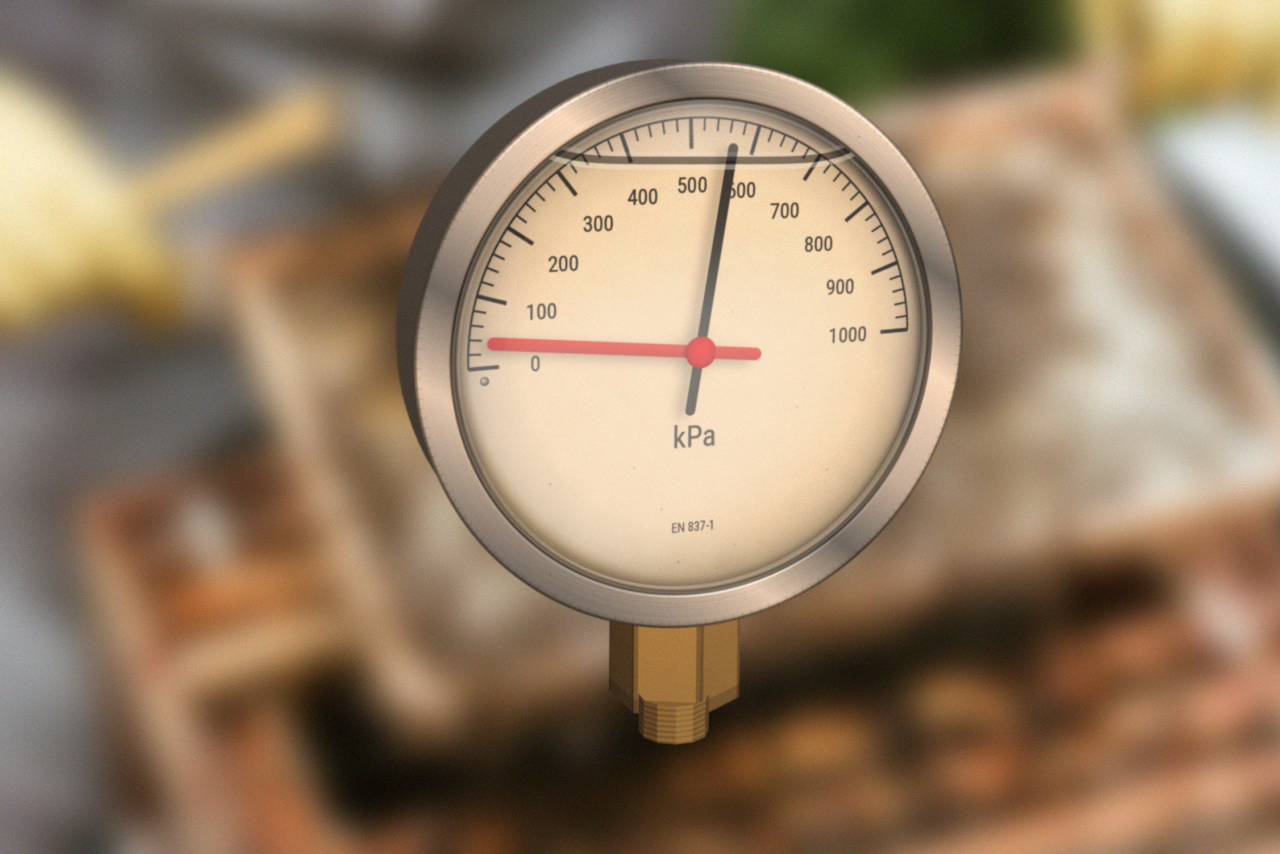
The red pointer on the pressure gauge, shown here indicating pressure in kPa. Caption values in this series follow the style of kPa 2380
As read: kPa 40
